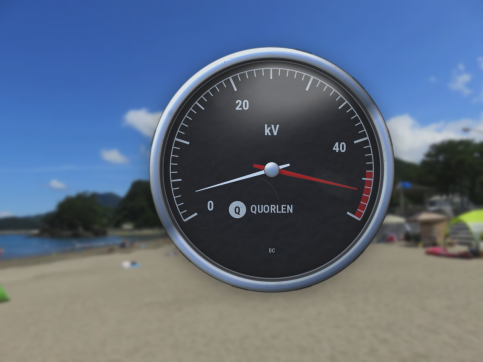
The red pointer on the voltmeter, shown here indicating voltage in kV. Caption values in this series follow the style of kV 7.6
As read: kV 46.5
